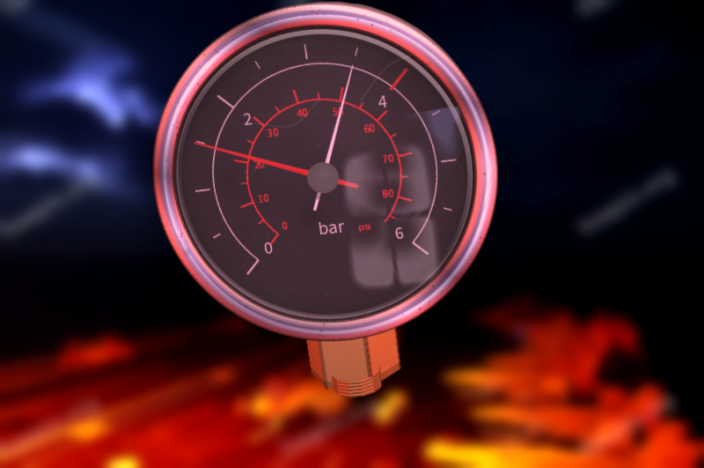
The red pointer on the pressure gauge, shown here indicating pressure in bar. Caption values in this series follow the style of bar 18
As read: bar 1.5
